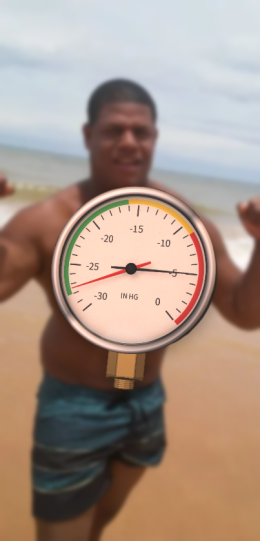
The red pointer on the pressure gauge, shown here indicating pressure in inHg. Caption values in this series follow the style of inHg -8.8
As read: inHg -27.5
